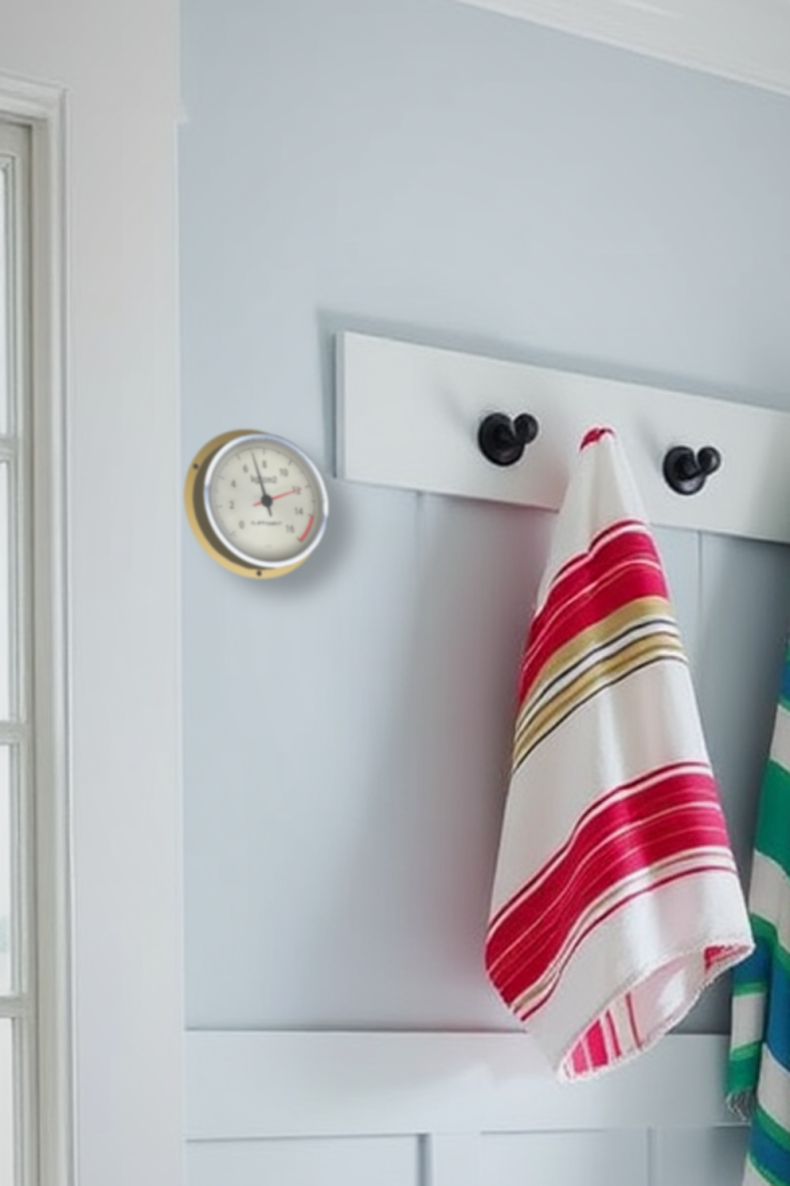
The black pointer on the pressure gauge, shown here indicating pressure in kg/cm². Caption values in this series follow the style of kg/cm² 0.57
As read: kg/cm² 7
